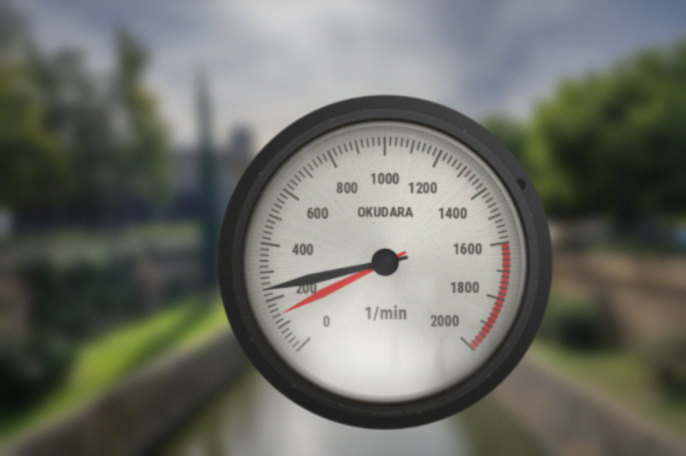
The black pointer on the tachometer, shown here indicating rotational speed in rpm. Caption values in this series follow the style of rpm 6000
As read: rpm 240
